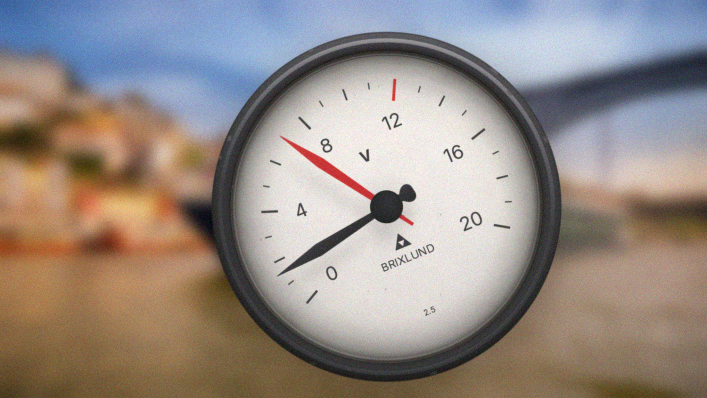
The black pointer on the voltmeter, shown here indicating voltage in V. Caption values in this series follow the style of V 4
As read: V 1.5
